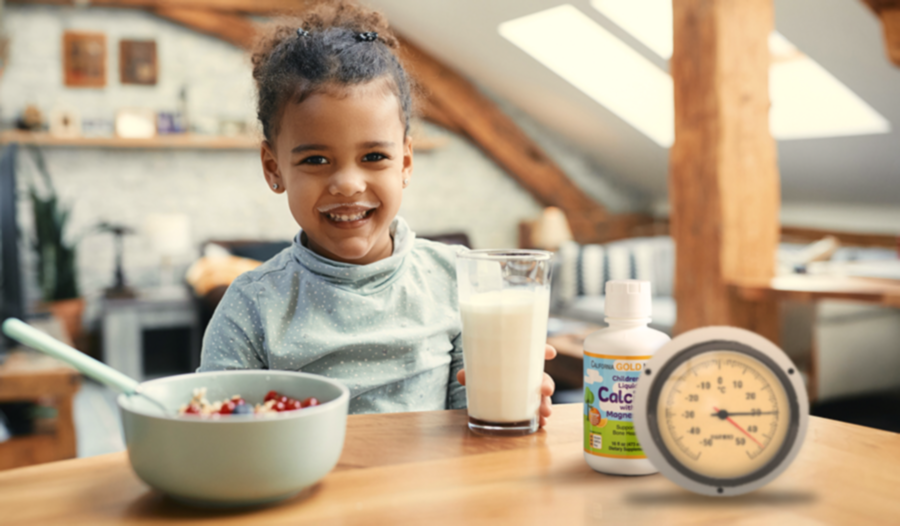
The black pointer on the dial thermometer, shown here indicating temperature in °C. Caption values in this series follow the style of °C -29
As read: °C 30
